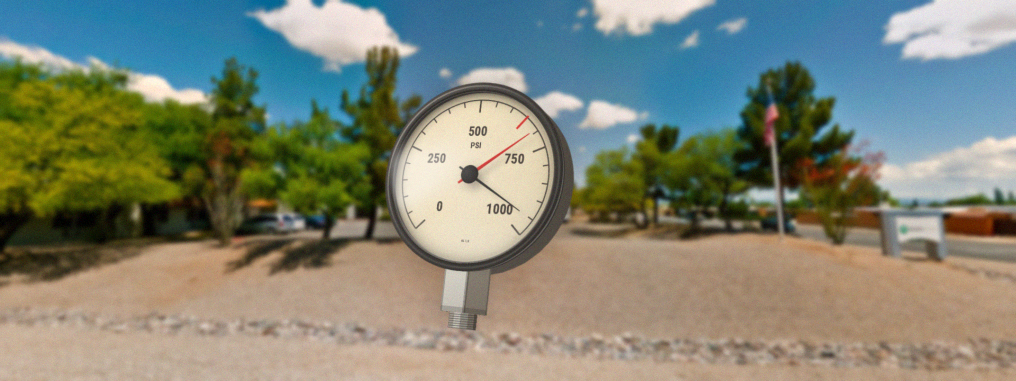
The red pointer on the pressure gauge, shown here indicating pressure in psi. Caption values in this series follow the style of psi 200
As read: psi 700
